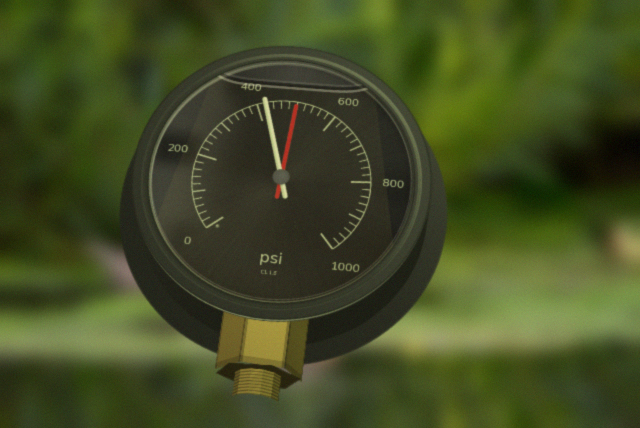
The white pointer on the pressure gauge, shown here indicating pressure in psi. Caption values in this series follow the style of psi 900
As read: psi 420
